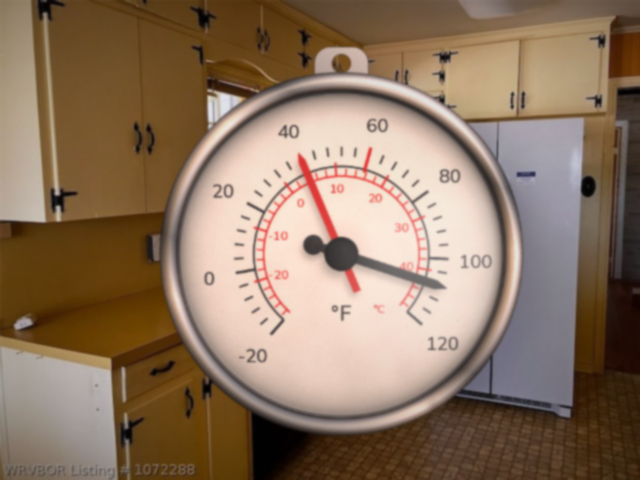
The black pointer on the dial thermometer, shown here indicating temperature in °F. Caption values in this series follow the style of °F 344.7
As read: °F 108
